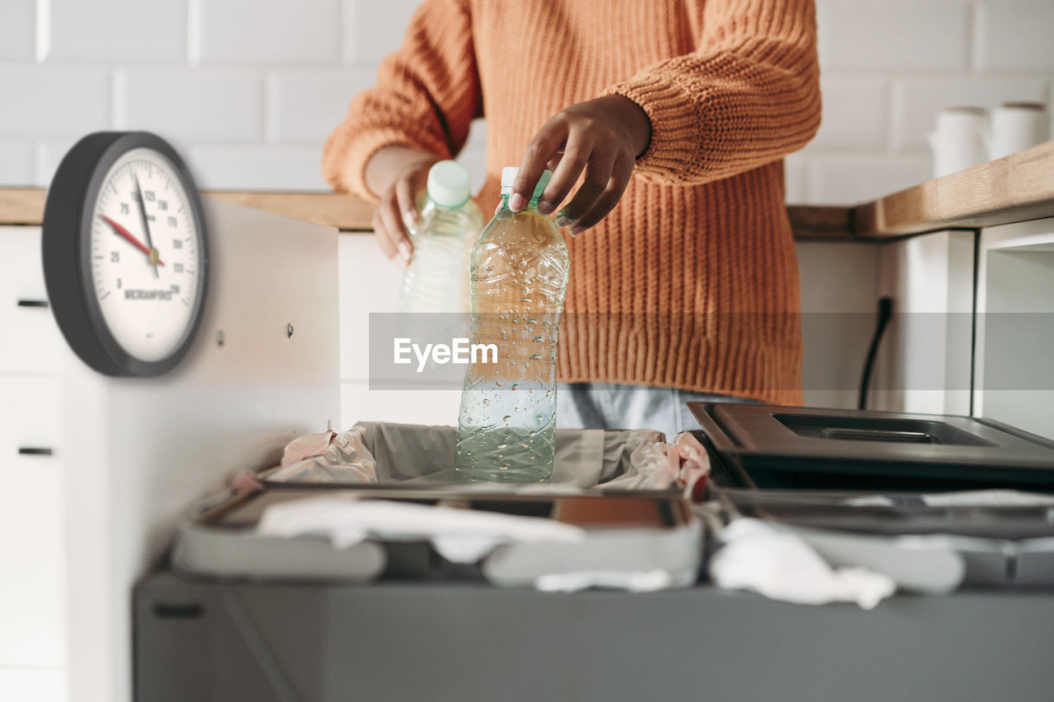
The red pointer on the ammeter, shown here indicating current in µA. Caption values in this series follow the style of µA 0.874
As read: µA 50
